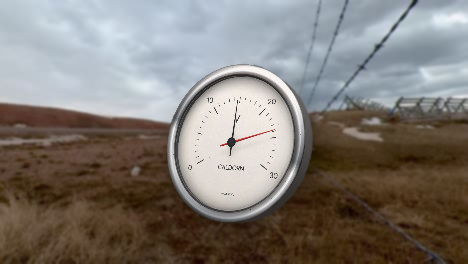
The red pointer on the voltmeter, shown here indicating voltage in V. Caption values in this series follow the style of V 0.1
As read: V 24
